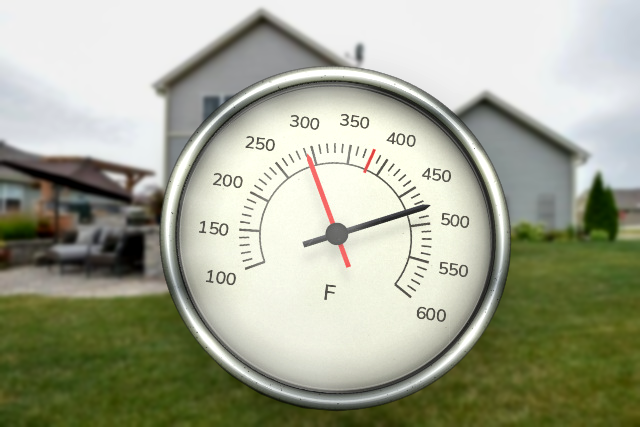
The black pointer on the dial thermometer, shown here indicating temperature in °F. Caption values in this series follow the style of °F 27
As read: °F 480
